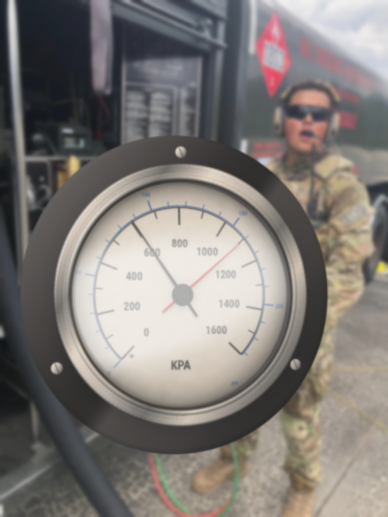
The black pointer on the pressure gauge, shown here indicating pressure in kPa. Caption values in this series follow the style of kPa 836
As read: kPa 600
